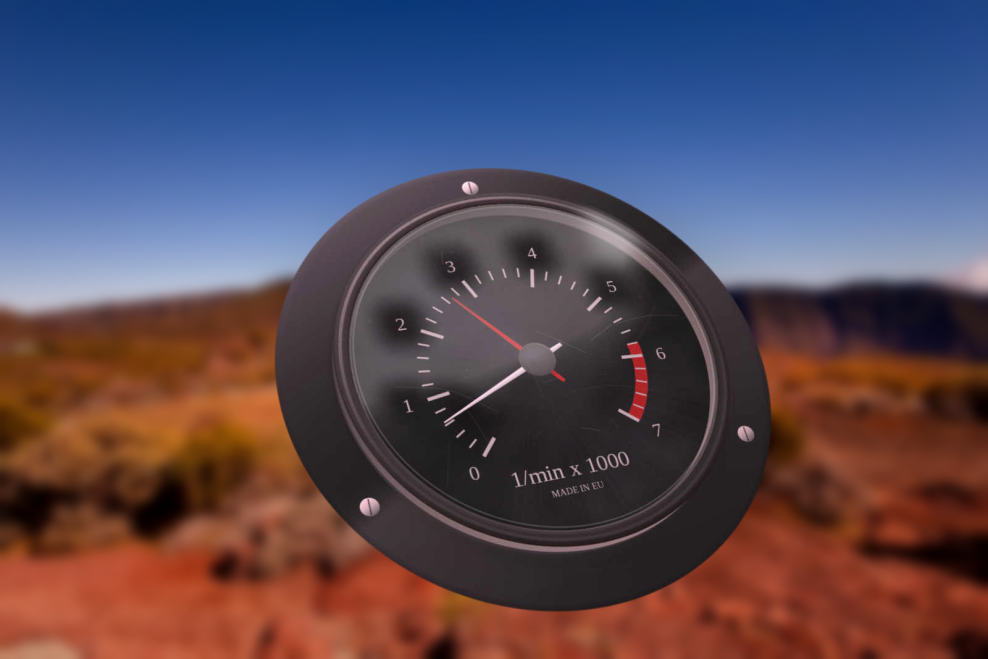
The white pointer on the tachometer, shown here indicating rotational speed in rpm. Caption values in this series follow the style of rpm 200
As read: rpm 600
